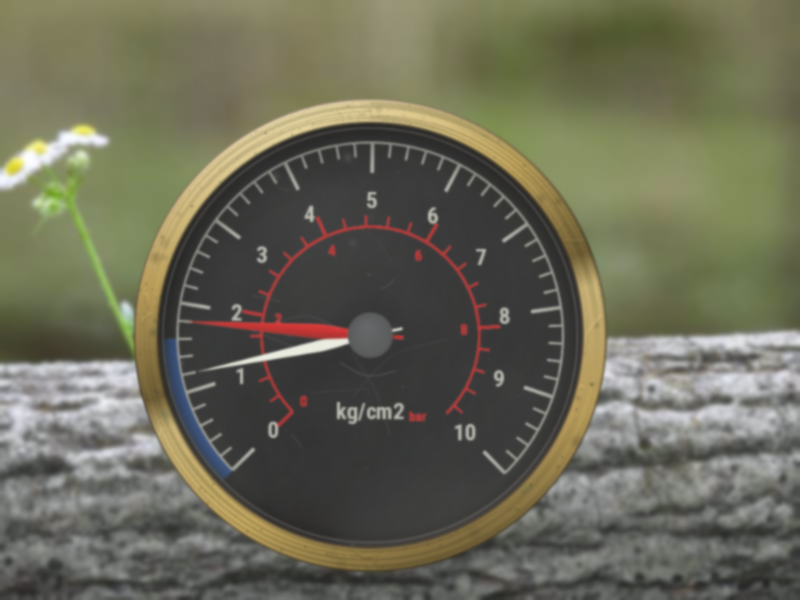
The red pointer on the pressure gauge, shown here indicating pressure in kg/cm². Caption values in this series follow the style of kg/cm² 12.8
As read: kg/cm² 1.8
